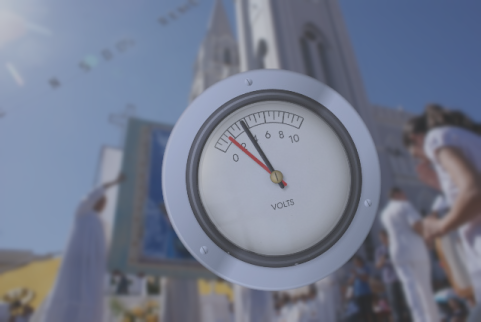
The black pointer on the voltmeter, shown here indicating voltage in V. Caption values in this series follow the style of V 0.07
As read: V 3.5
